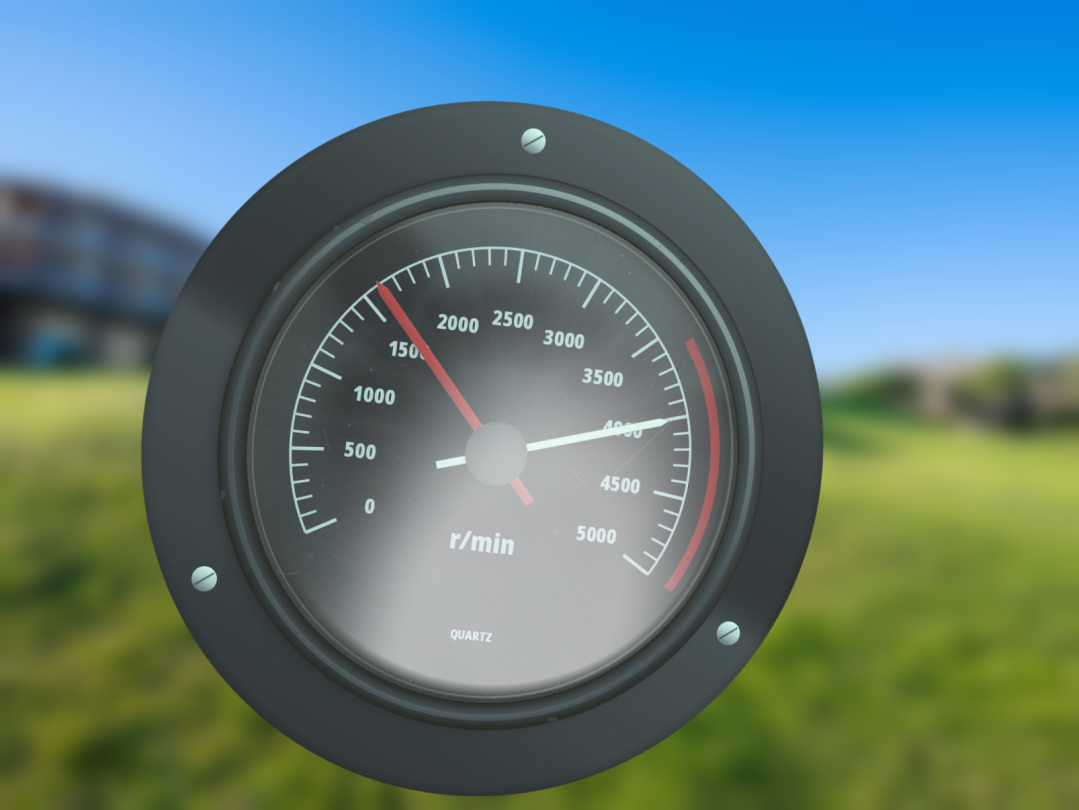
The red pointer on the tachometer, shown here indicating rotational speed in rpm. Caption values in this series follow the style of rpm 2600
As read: rpm 1600
